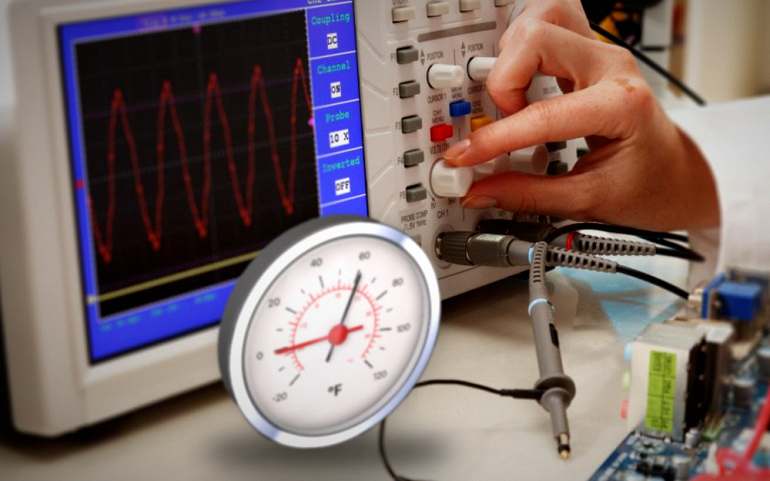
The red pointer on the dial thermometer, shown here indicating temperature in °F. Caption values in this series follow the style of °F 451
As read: °F 0
